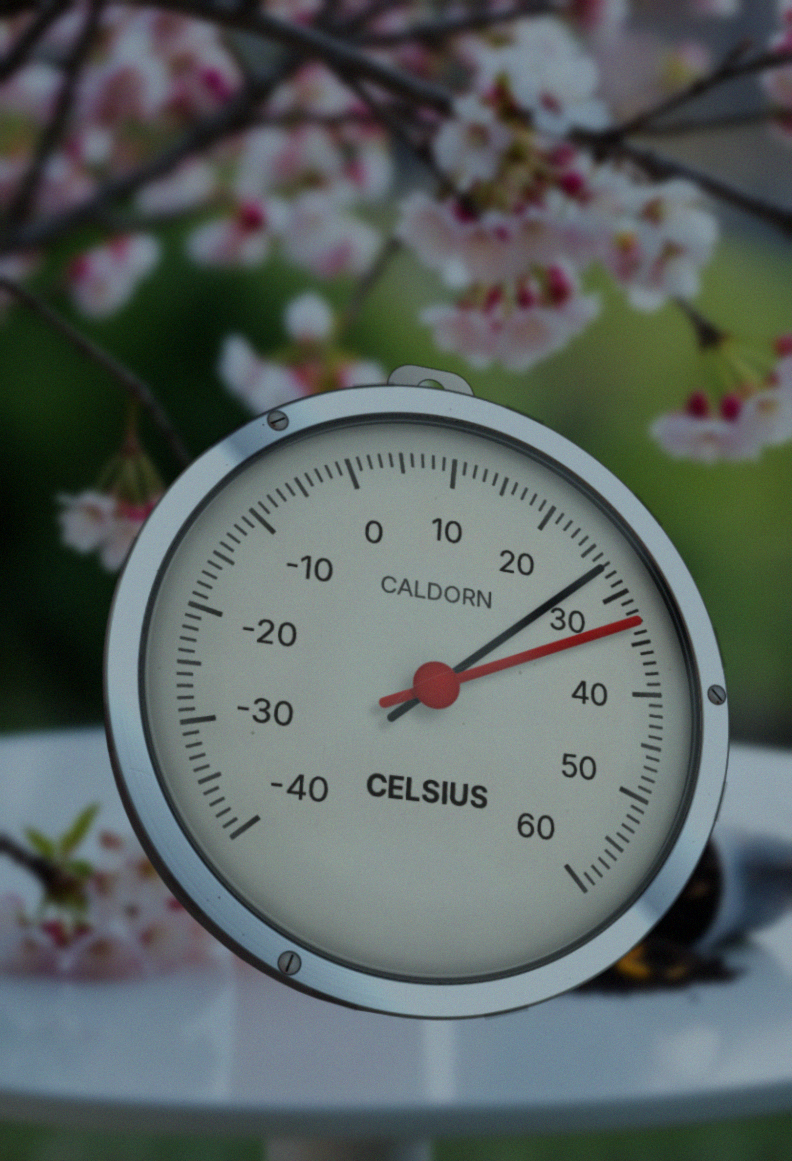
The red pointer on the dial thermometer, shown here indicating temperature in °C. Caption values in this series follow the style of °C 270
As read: °C 33
